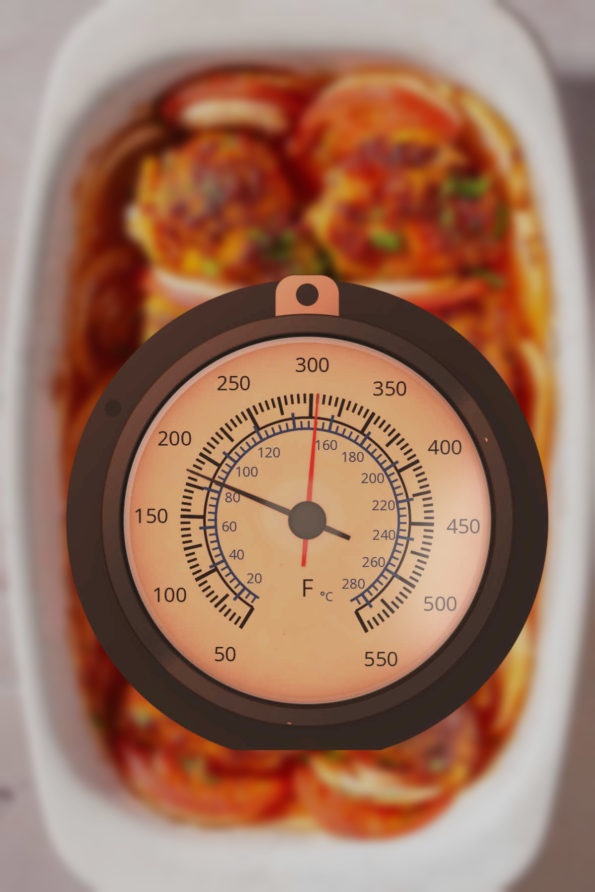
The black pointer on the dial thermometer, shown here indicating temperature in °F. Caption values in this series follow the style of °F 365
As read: °F 185
